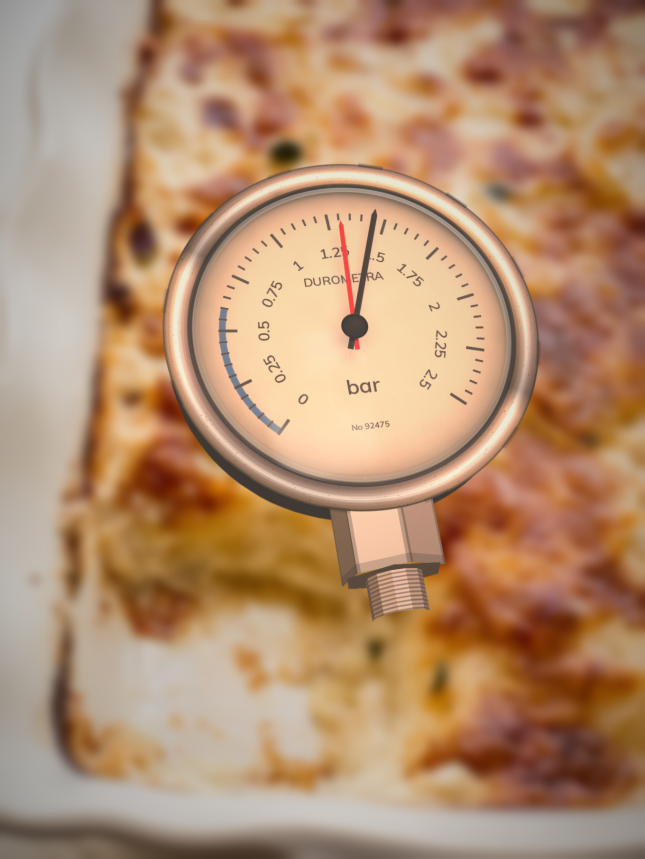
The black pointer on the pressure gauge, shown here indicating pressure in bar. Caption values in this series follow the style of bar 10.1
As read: bar 1.45
